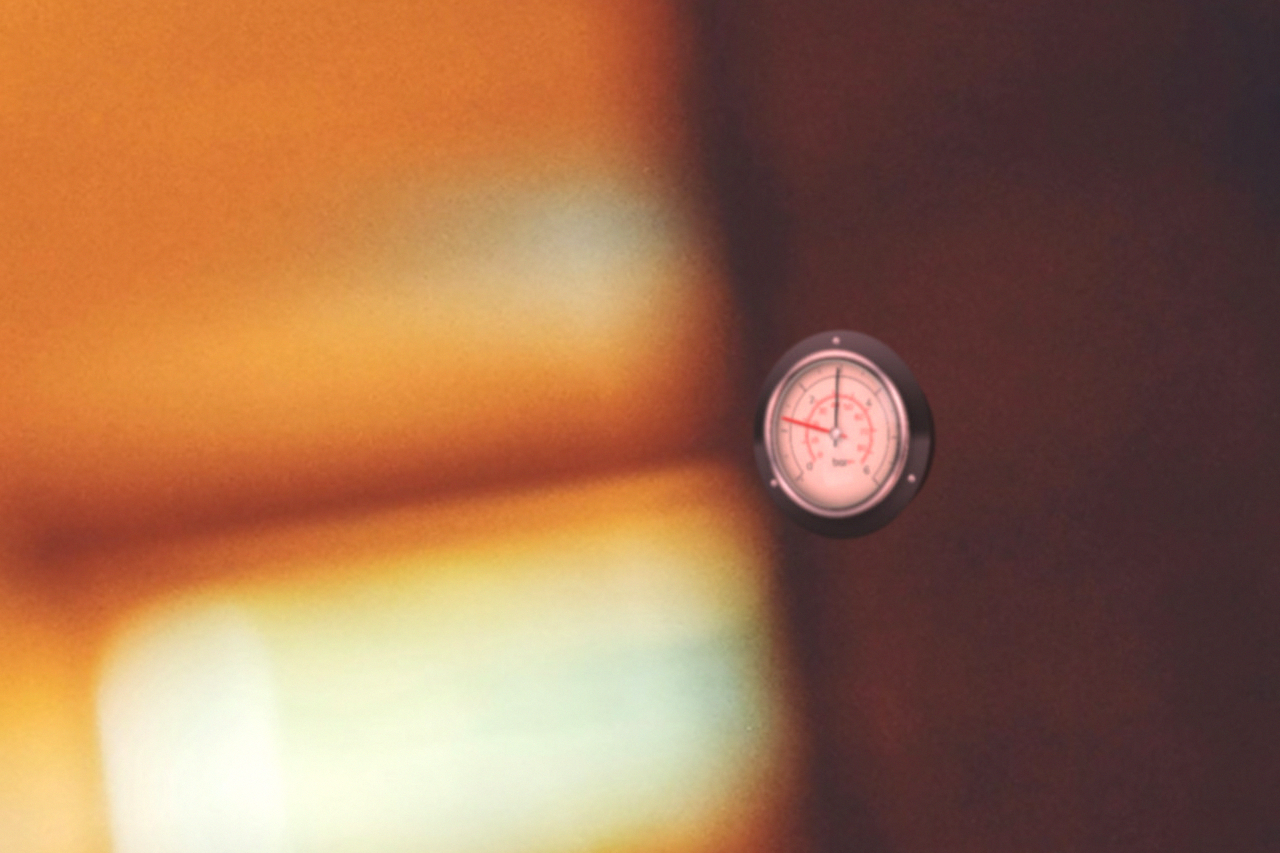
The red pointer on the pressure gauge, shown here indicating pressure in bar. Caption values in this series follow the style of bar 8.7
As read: bar 1.25
